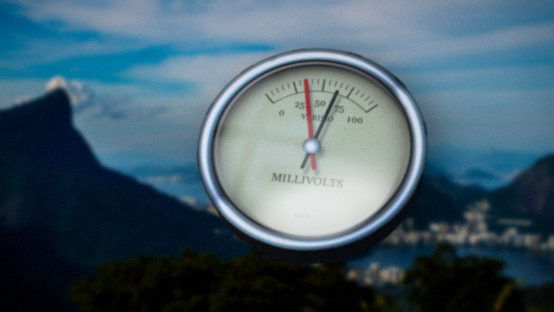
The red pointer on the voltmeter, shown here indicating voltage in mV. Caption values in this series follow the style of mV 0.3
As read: mV 35
